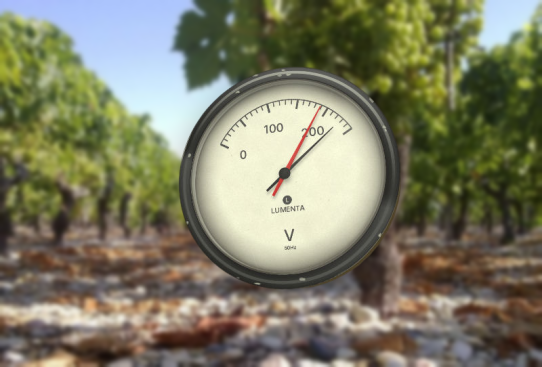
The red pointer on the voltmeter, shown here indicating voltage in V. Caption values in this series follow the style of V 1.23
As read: V 190
